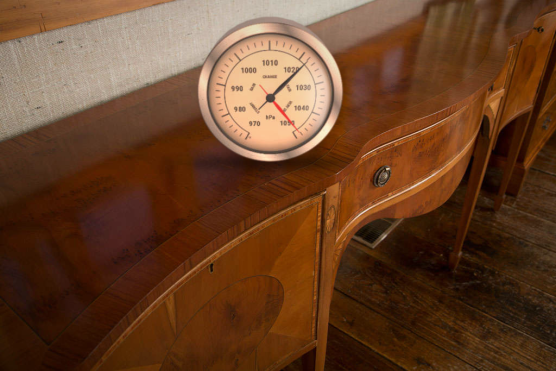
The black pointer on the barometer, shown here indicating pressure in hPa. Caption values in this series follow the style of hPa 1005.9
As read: hPa 1022
